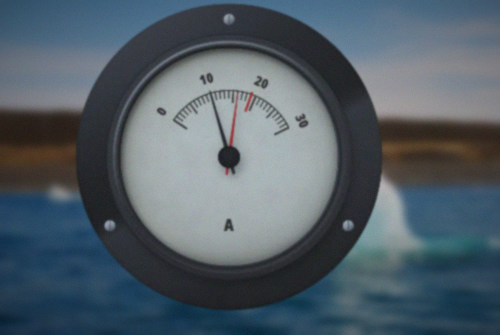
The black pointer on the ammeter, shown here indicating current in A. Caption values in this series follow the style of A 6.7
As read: A 10
